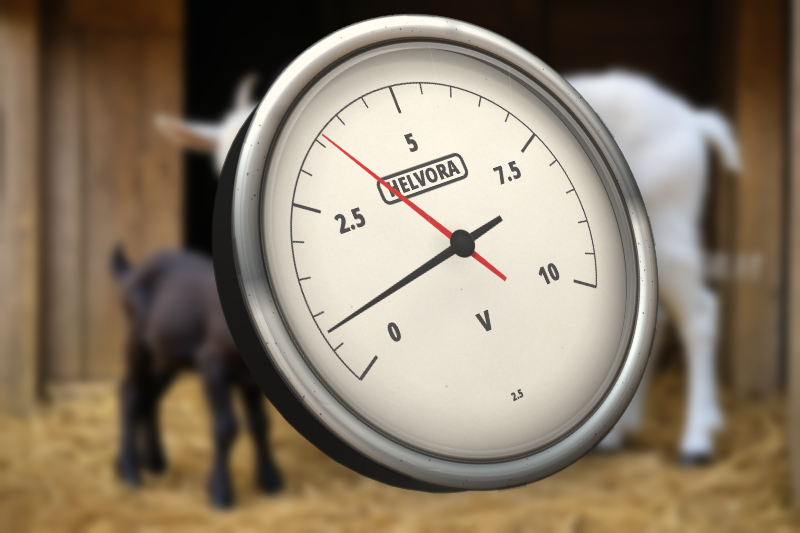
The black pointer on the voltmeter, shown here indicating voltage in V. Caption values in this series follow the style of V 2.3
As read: V 0.75
